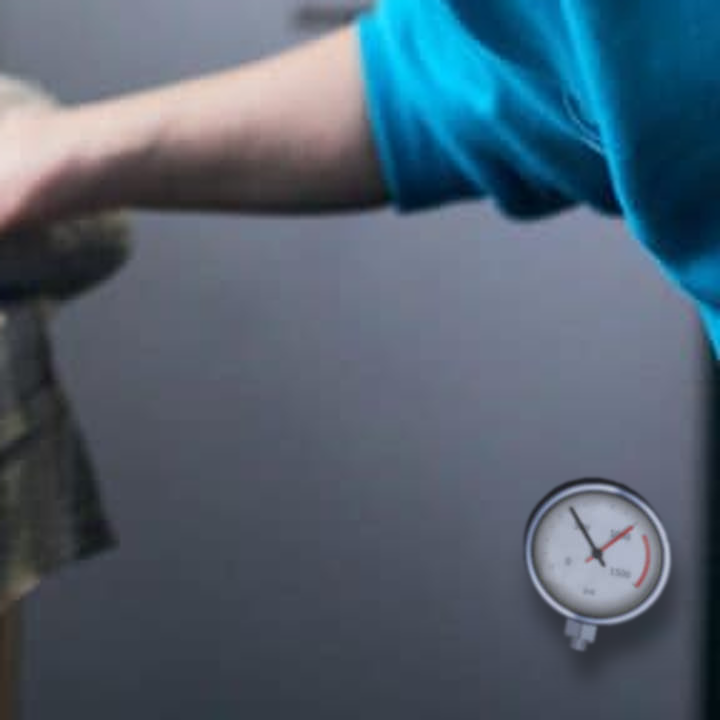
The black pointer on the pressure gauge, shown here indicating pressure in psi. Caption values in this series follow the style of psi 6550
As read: psi 500
